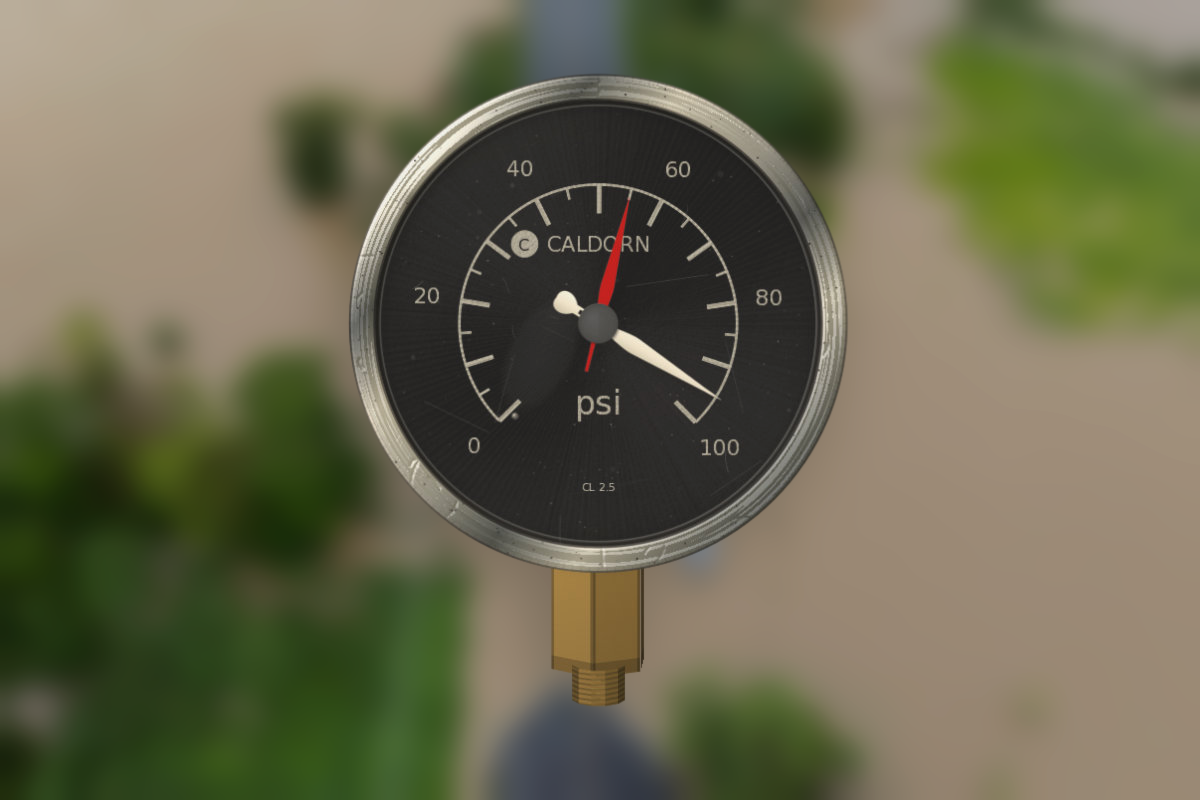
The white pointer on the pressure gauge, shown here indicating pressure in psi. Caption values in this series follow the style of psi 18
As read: psi 95
